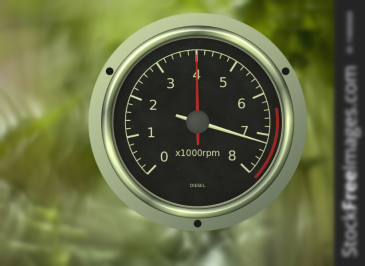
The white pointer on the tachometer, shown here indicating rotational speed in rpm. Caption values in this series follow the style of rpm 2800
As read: rpm 7200
